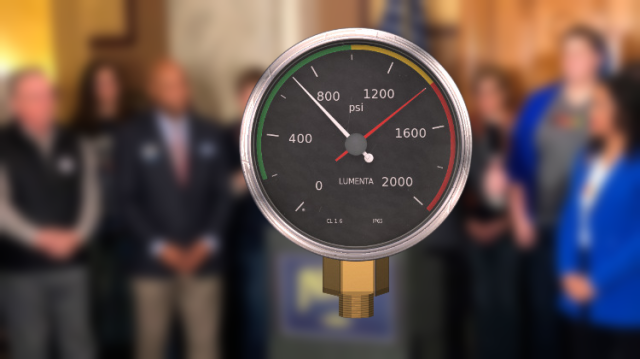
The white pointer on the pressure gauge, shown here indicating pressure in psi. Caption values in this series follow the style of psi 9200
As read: psi 700
